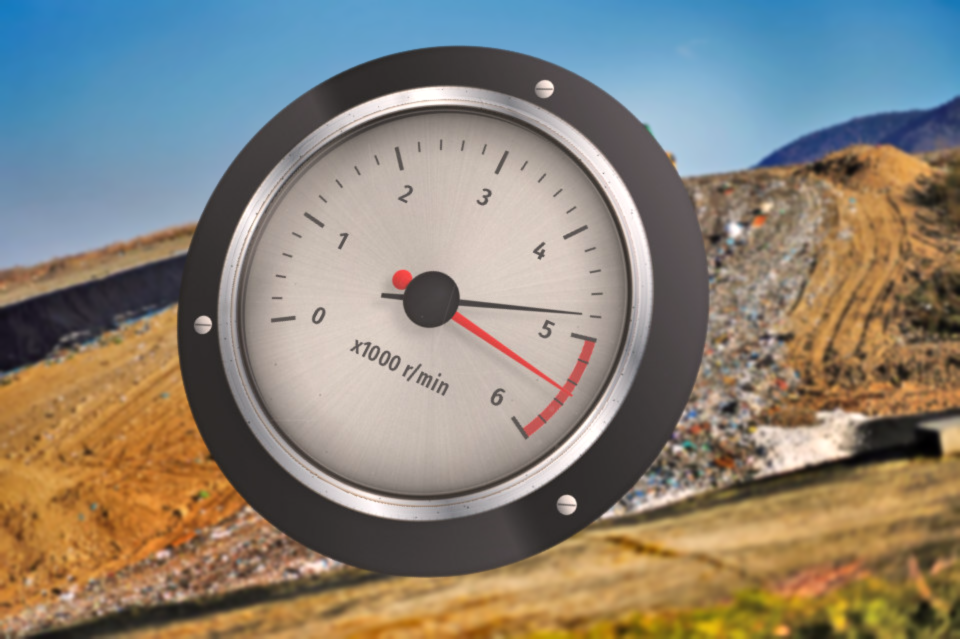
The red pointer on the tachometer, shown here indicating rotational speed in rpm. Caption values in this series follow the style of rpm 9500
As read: rpm 5500
